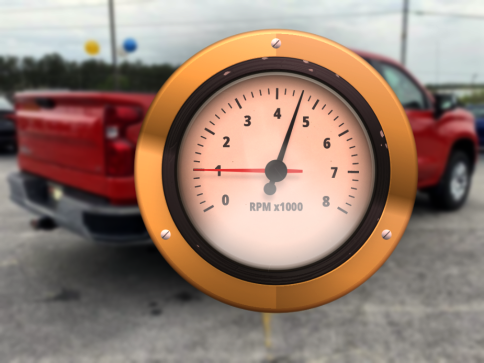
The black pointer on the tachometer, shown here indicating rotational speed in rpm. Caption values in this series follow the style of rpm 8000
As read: rpm 4600
